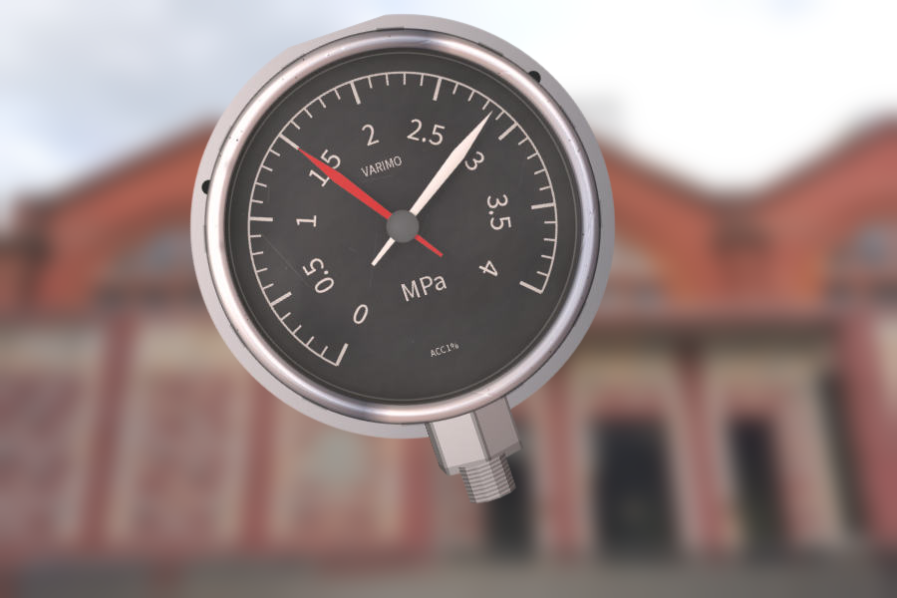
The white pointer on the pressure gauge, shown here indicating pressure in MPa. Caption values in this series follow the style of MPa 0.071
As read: MPa 2.85
